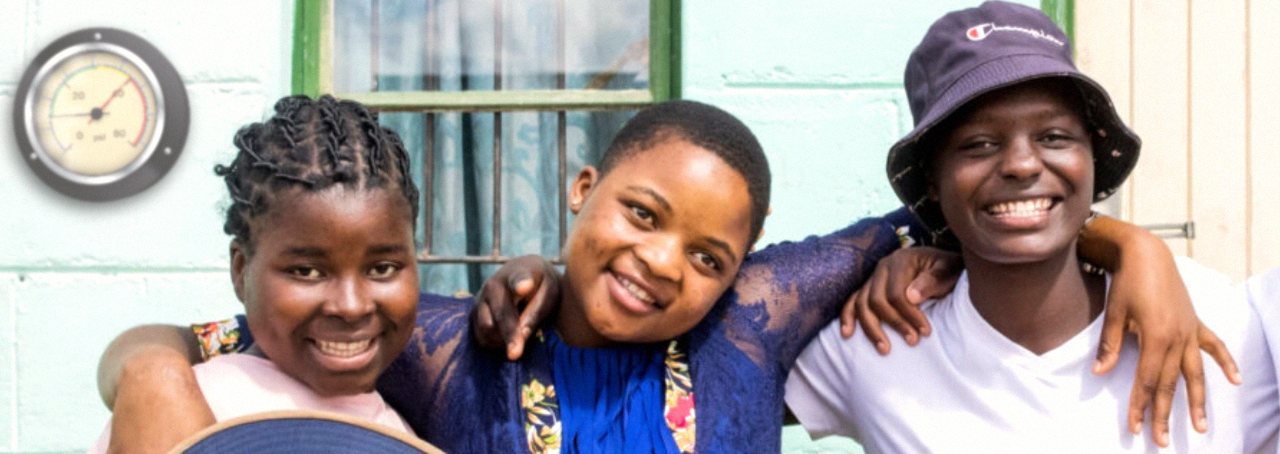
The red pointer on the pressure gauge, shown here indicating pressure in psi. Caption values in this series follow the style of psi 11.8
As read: psi 40
